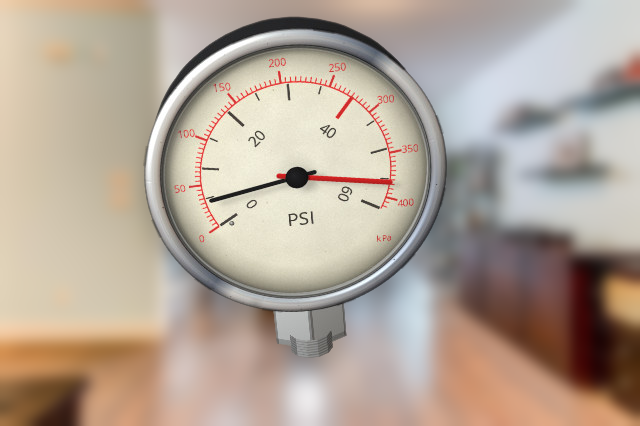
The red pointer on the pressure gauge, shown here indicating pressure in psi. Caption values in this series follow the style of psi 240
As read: psi 55
